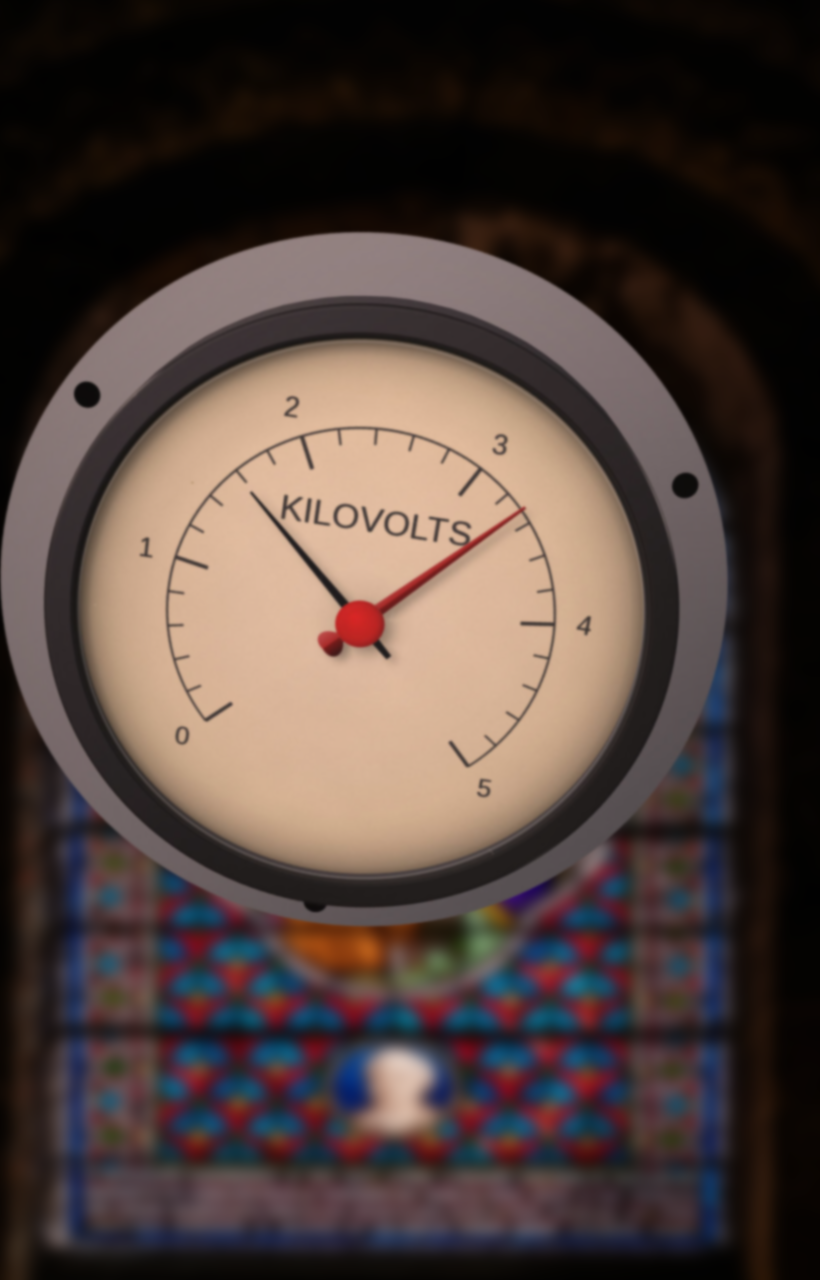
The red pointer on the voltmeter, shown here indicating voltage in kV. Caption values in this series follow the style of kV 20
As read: kV 3.3
